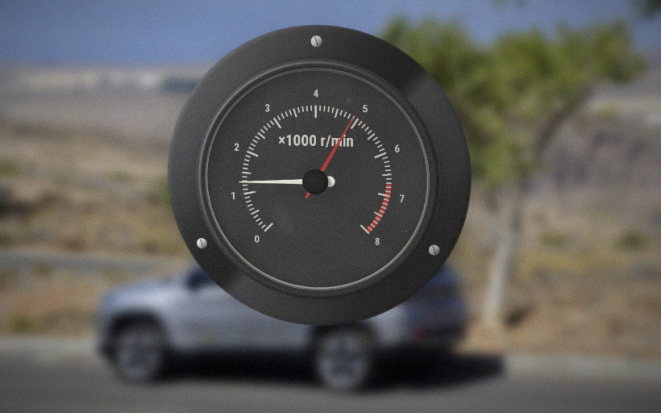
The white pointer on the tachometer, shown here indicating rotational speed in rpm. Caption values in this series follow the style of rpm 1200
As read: rpm 1300
